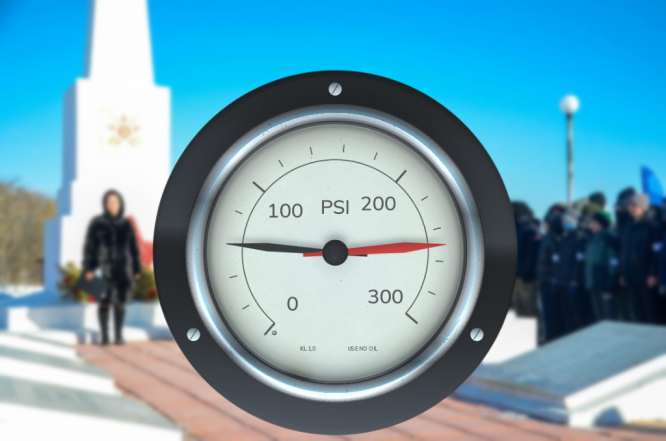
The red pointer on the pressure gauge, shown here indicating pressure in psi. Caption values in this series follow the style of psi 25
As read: psi 250
